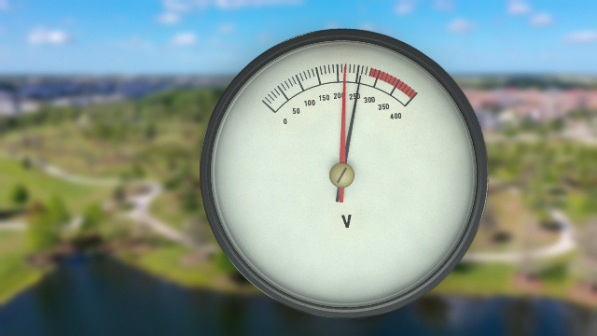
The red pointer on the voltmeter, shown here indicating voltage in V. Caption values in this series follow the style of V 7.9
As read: V 220
